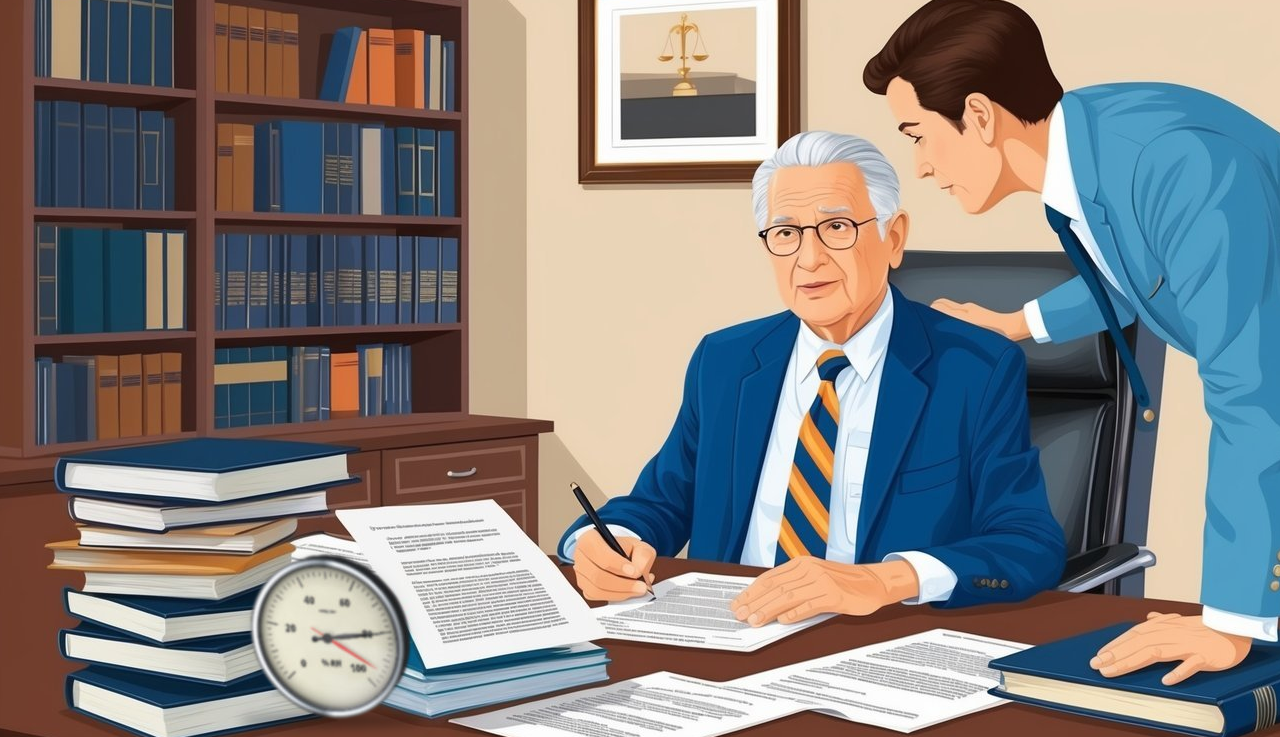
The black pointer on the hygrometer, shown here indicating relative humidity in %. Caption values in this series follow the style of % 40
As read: % 80
